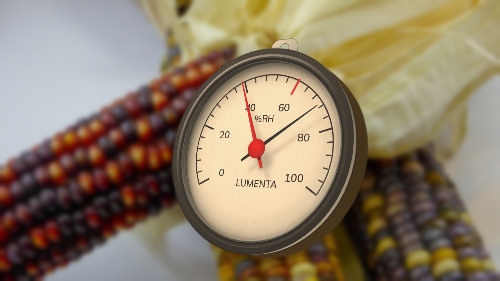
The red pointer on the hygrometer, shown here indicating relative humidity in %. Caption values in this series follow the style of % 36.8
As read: % 40
